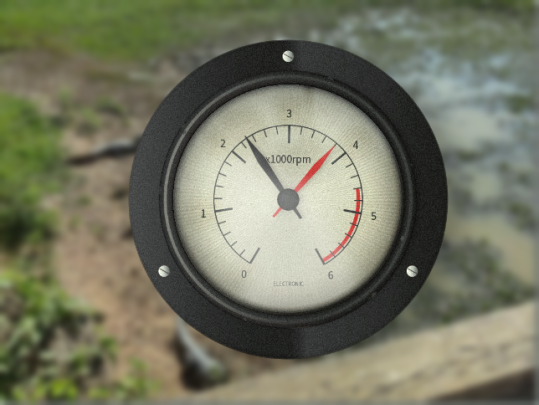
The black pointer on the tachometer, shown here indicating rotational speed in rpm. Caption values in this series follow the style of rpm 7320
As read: rpm 2300
